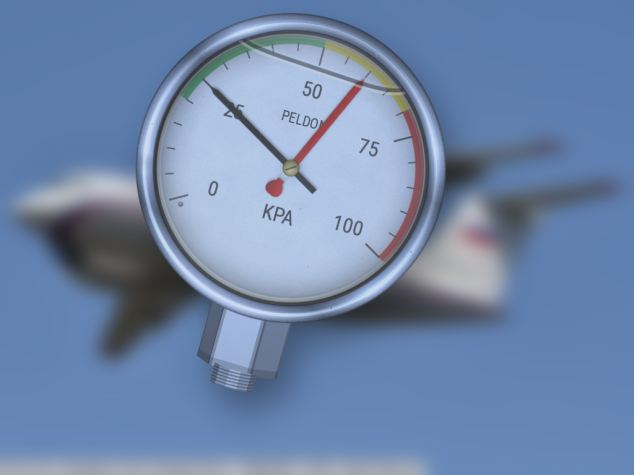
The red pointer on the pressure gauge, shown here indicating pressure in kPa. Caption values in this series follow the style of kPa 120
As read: kPa 60
